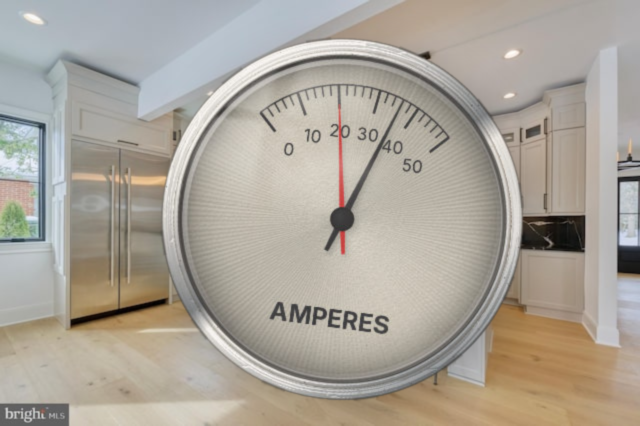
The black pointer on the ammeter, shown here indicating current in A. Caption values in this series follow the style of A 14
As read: A 36
